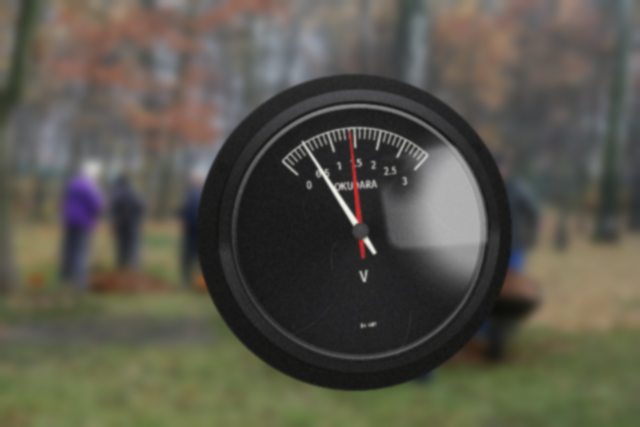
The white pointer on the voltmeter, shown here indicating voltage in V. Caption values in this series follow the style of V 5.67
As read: V 0.5
